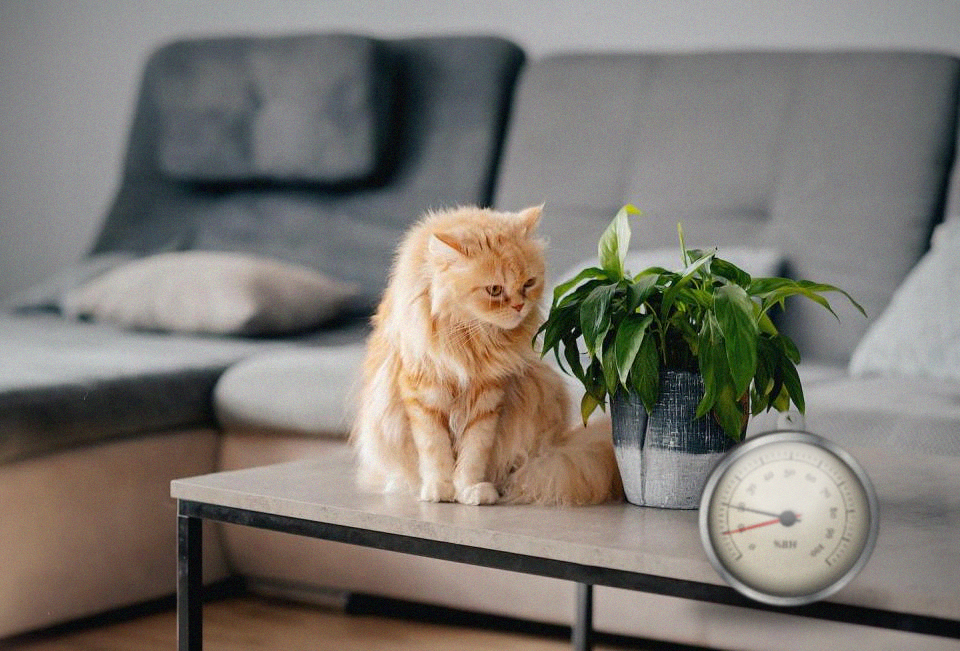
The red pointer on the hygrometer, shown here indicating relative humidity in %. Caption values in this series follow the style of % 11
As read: % 10
